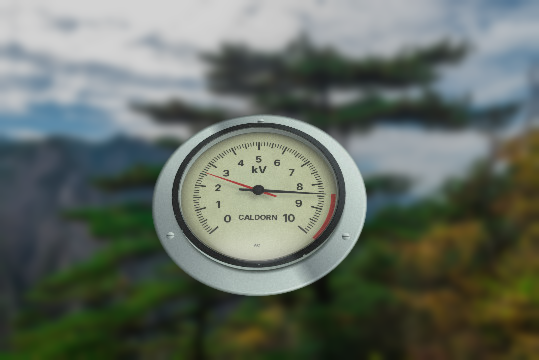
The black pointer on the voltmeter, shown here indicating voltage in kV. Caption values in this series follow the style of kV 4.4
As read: kV 8.5
